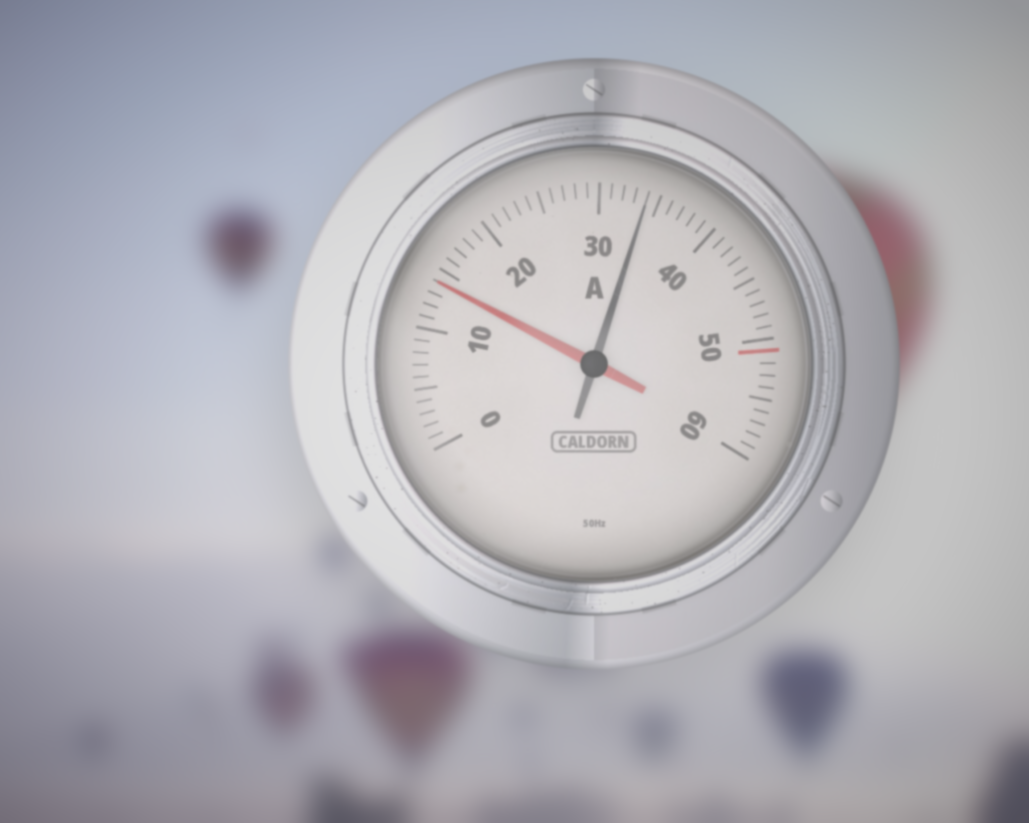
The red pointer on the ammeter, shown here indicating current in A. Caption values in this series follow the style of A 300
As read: A 14
